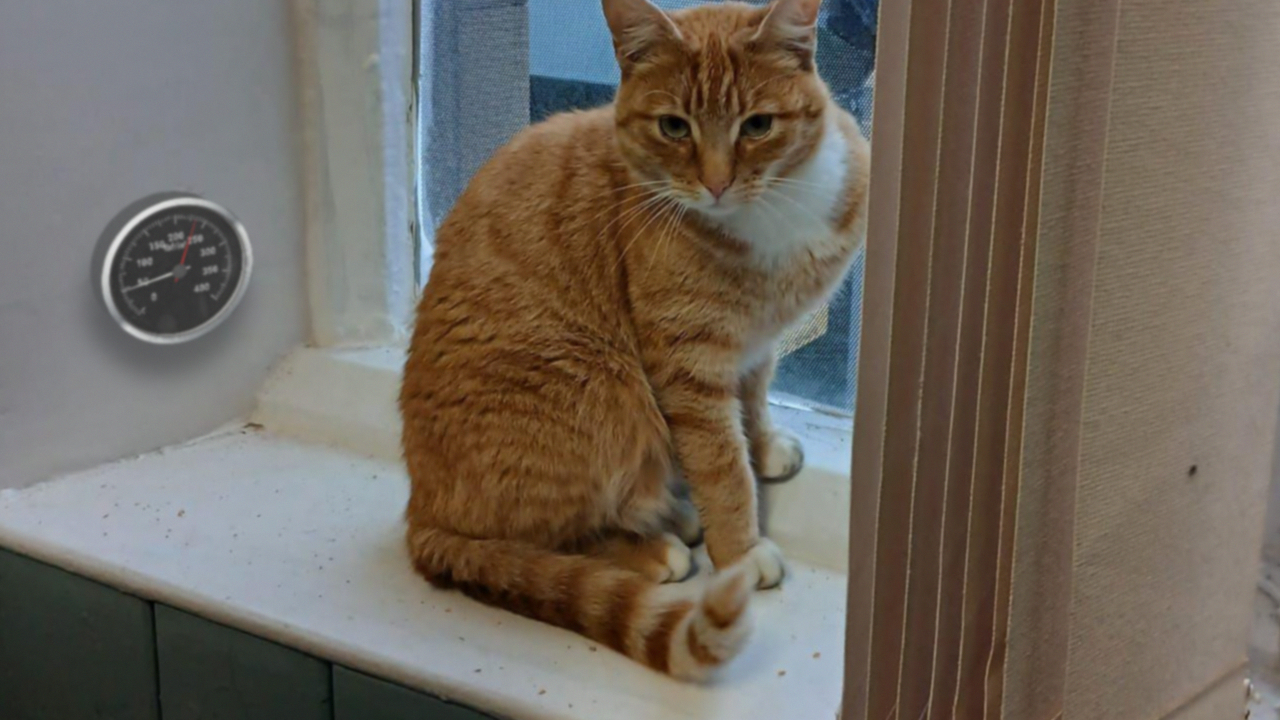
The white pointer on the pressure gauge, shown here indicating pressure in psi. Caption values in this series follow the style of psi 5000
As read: psi 50
